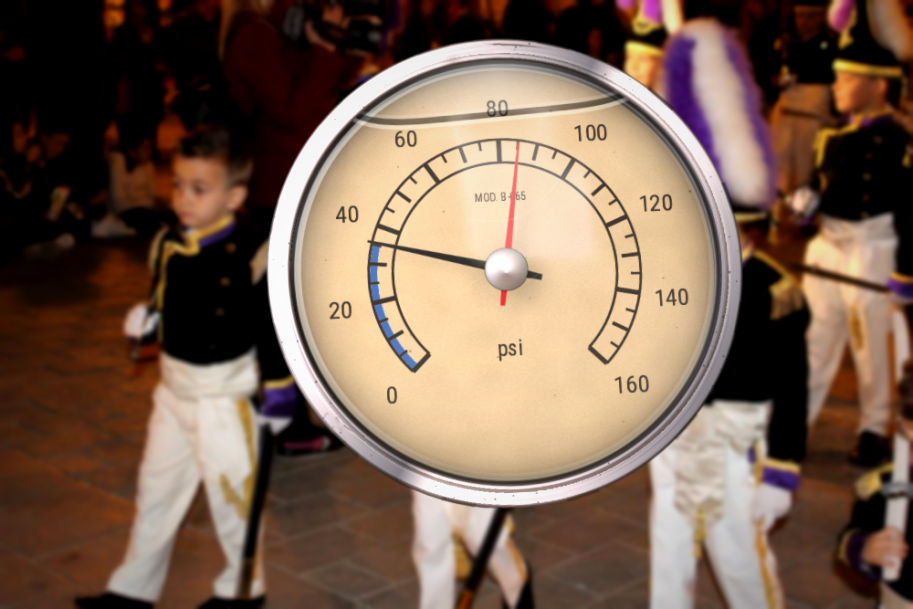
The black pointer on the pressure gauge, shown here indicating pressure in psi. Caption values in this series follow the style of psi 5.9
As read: psi 35
